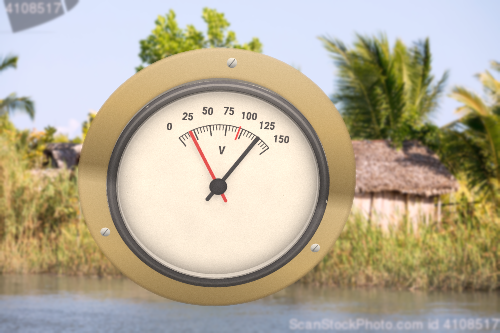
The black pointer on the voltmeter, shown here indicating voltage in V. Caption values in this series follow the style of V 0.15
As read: V 125
